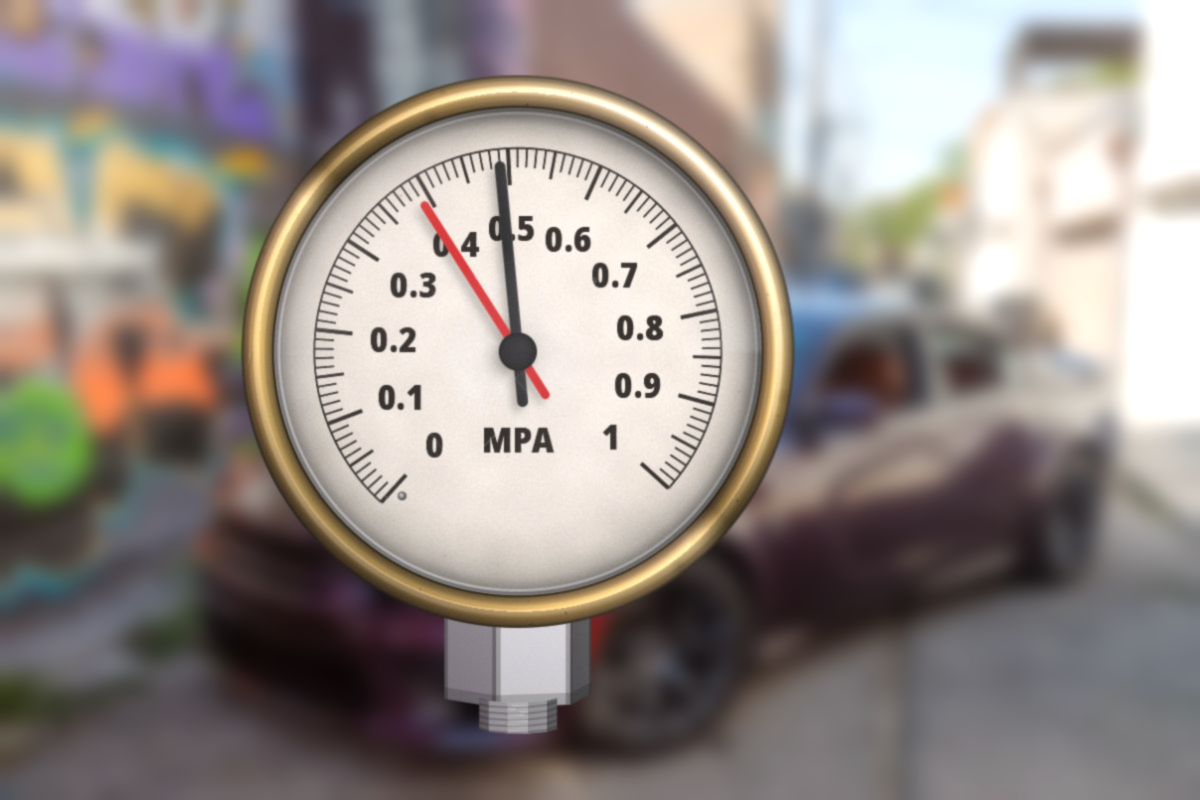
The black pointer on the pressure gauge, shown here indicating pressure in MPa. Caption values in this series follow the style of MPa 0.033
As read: MPa 0.49
